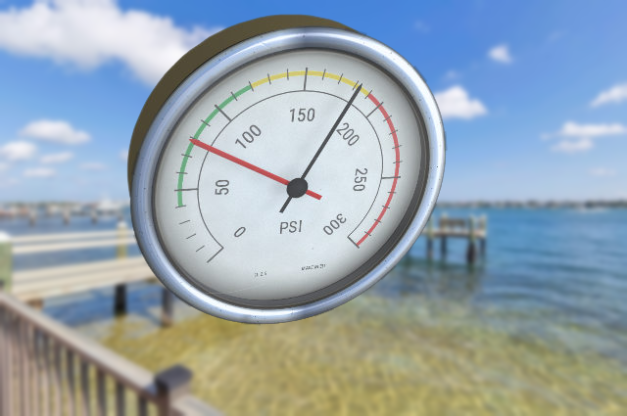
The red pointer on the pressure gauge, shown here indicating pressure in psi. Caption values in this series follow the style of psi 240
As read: psi 80
